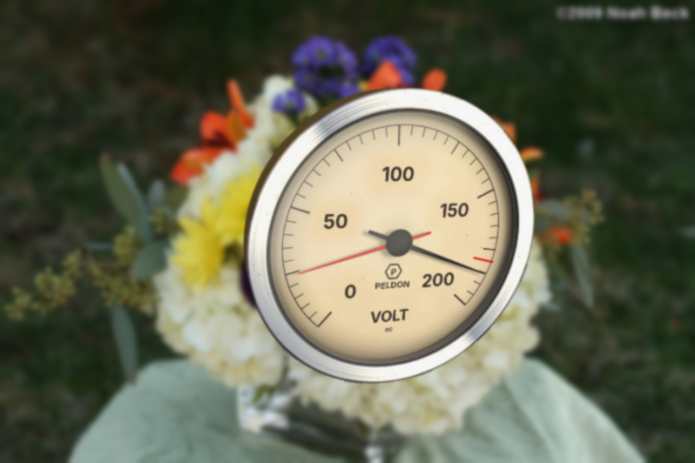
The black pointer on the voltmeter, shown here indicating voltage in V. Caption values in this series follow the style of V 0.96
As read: V 185
